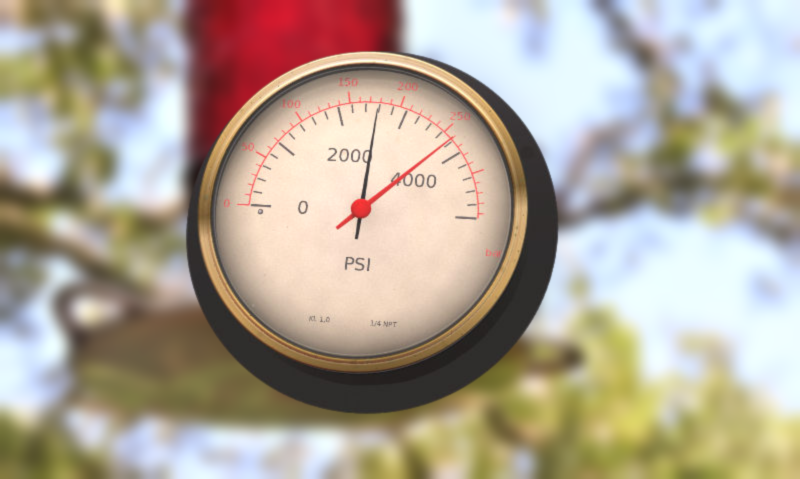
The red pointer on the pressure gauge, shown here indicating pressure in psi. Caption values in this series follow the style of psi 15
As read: psi 3800
